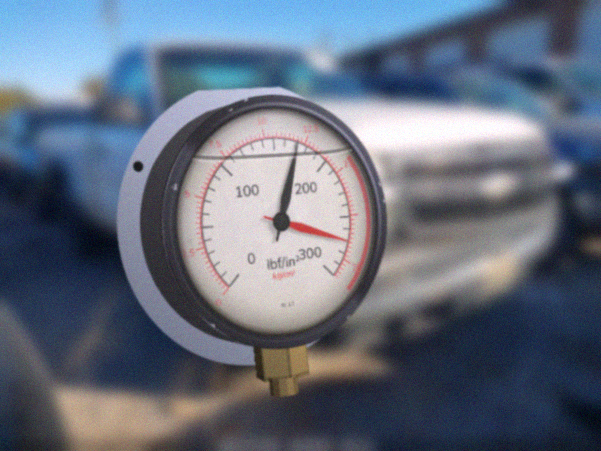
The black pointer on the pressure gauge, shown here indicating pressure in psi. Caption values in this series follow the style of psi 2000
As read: psi 170
